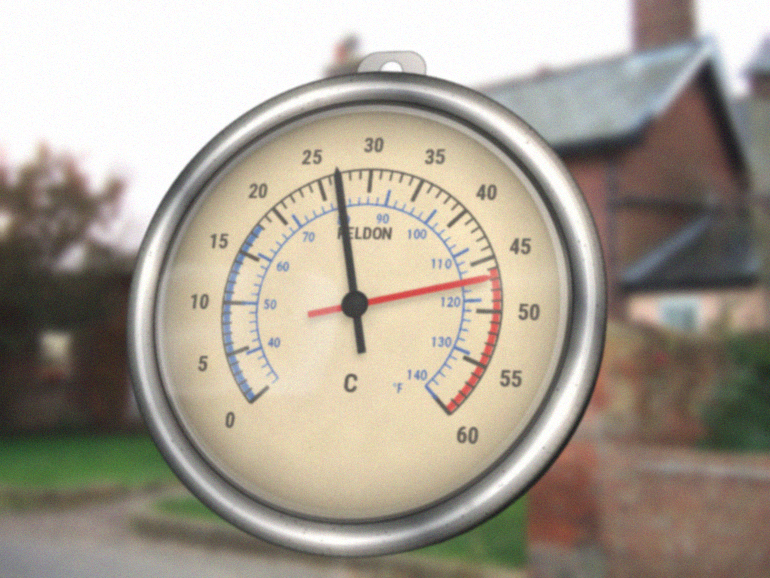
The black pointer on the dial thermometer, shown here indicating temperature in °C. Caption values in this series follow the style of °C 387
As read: °C 27
